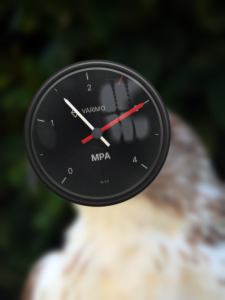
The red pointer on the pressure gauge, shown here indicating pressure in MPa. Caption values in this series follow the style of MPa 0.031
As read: MPa 3
